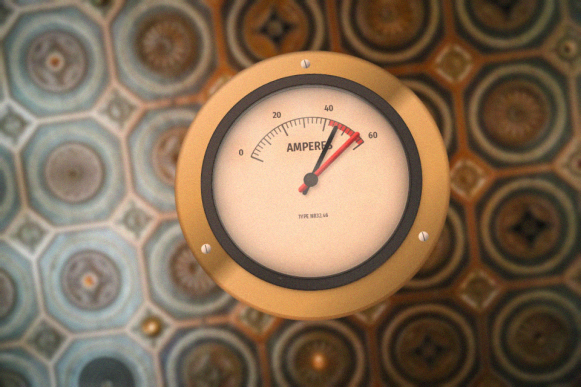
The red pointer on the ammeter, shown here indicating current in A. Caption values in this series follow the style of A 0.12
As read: A 56
